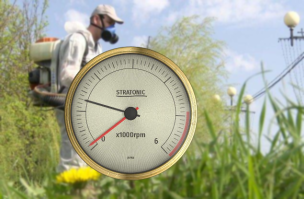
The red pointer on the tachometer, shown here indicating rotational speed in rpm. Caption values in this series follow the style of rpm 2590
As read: rpm 100
